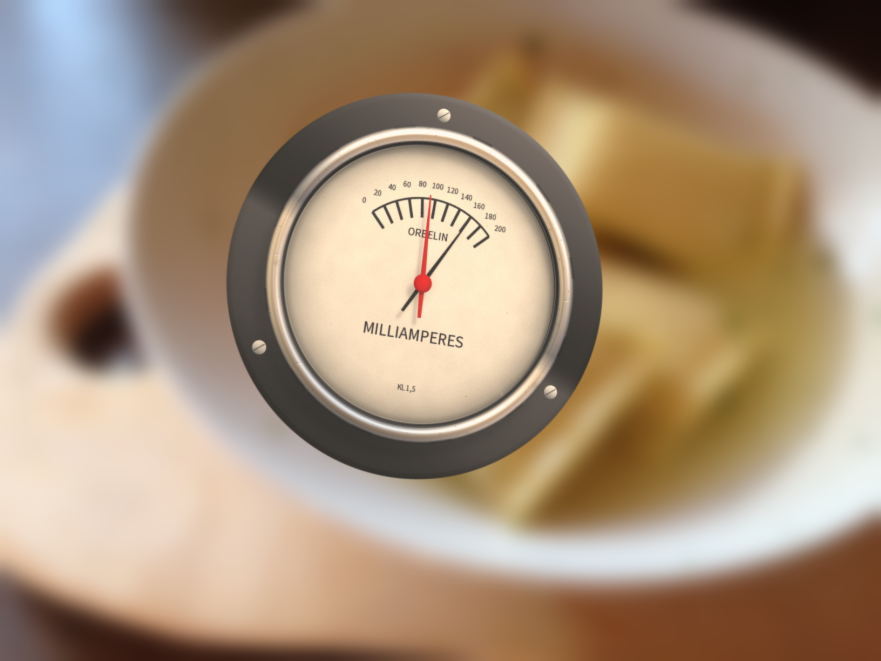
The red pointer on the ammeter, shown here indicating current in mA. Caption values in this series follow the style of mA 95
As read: mA 90
